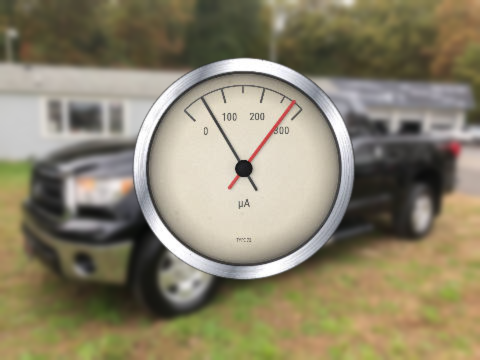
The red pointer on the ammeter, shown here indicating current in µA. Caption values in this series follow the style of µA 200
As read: µA 275
